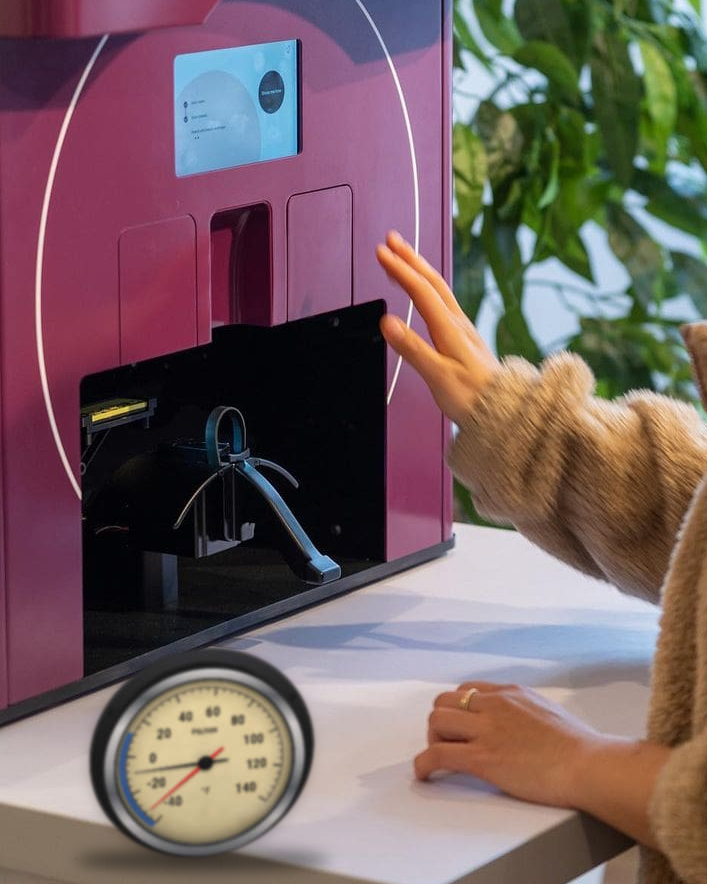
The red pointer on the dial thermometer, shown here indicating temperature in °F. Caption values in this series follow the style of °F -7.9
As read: °F -32
